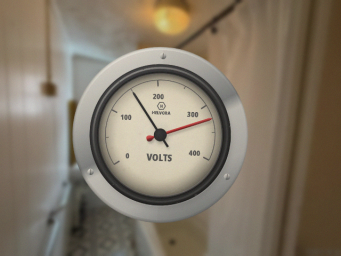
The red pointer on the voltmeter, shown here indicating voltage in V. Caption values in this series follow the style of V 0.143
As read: V 325
